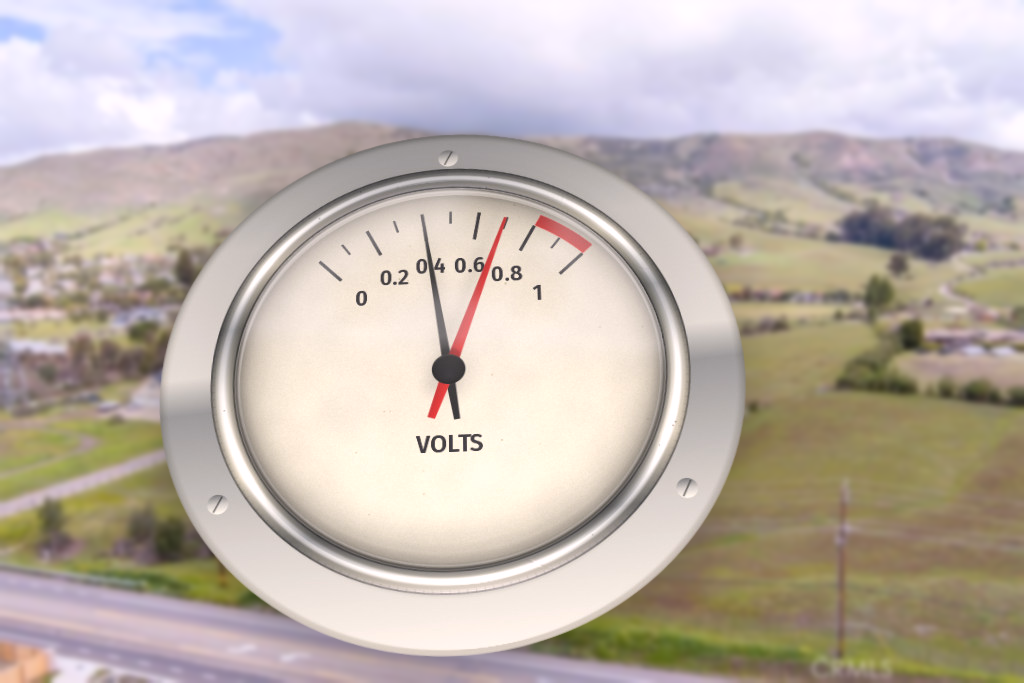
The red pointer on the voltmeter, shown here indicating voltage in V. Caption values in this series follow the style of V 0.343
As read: V 0.7
